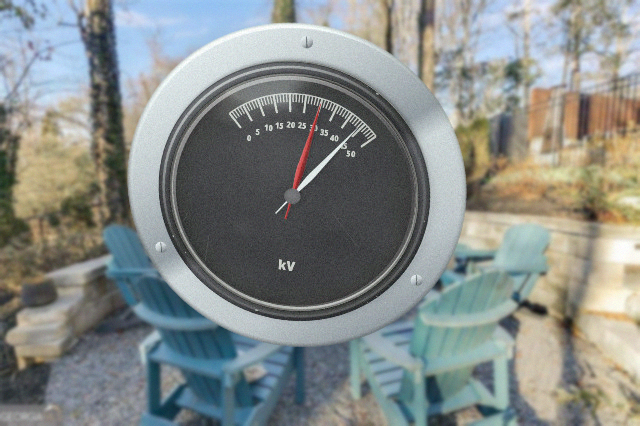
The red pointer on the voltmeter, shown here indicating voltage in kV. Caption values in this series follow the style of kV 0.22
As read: kV 30
